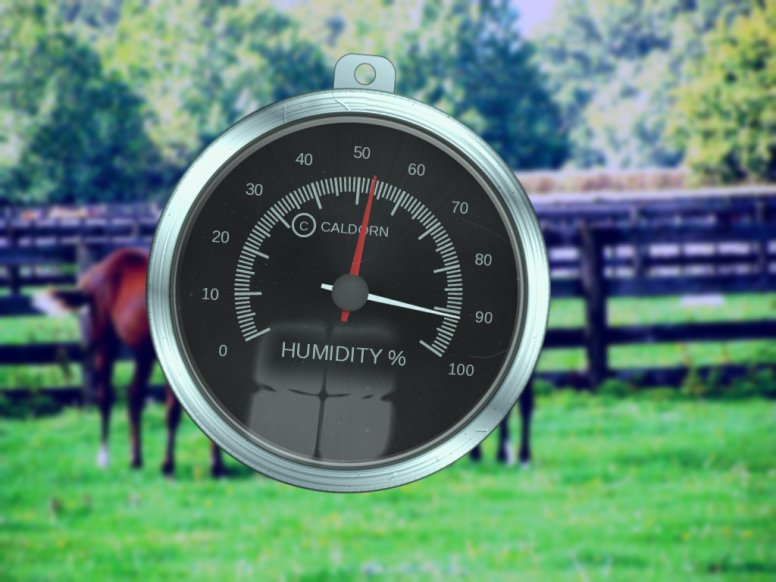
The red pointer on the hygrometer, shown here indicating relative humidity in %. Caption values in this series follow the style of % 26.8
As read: % 53
